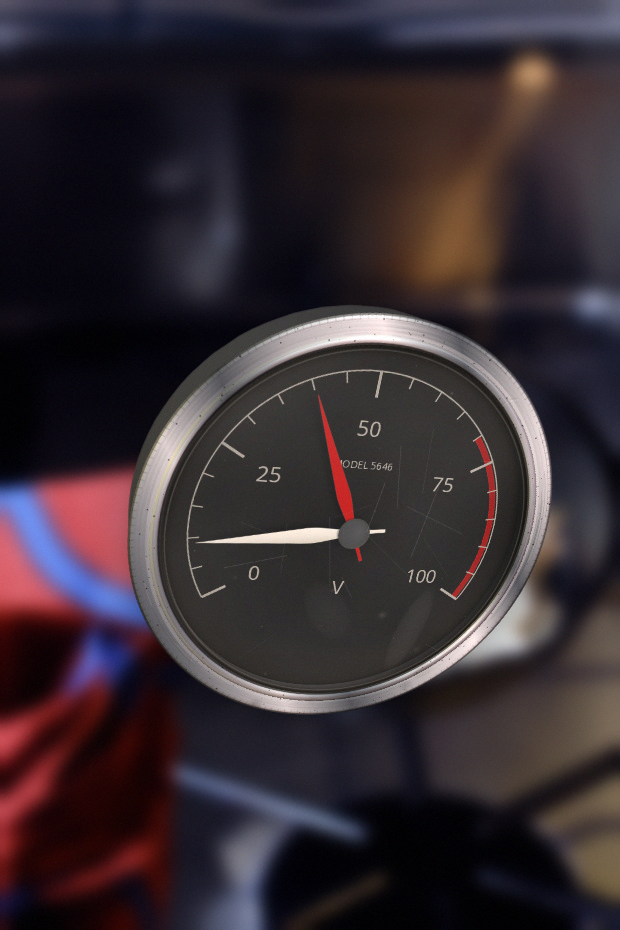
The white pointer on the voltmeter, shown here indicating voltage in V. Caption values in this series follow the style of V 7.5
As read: V 10
